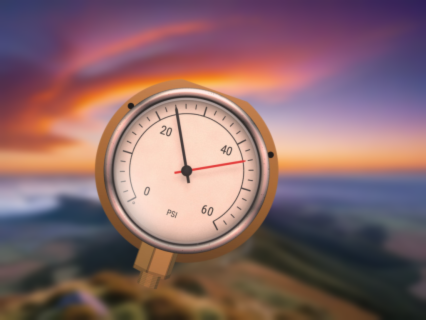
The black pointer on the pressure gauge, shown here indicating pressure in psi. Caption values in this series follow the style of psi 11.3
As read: psi 24
